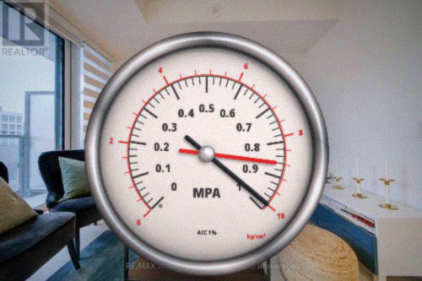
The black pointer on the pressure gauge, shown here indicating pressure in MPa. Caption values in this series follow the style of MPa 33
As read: MPa 0.98
